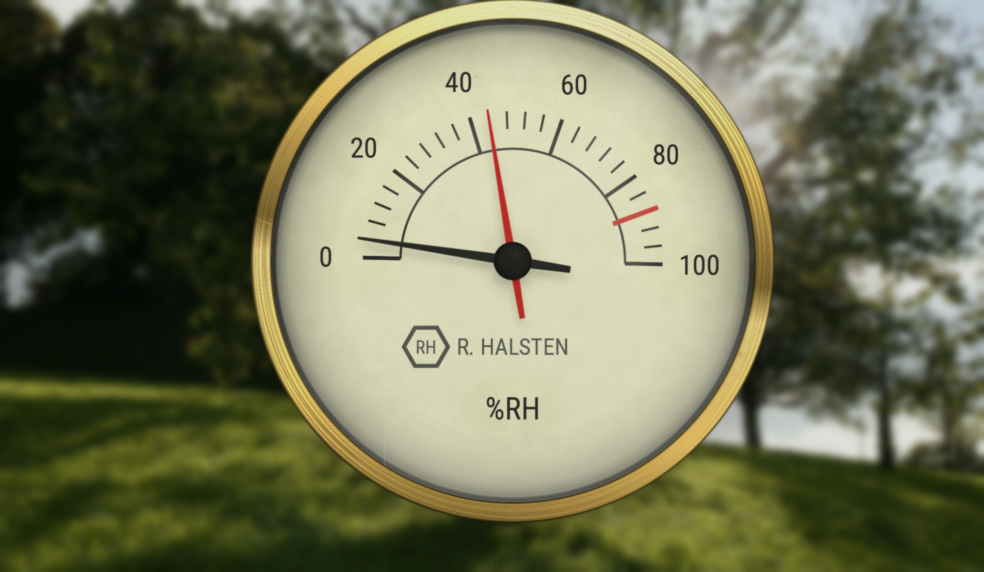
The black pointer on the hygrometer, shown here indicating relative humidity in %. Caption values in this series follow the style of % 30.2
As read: % 4
